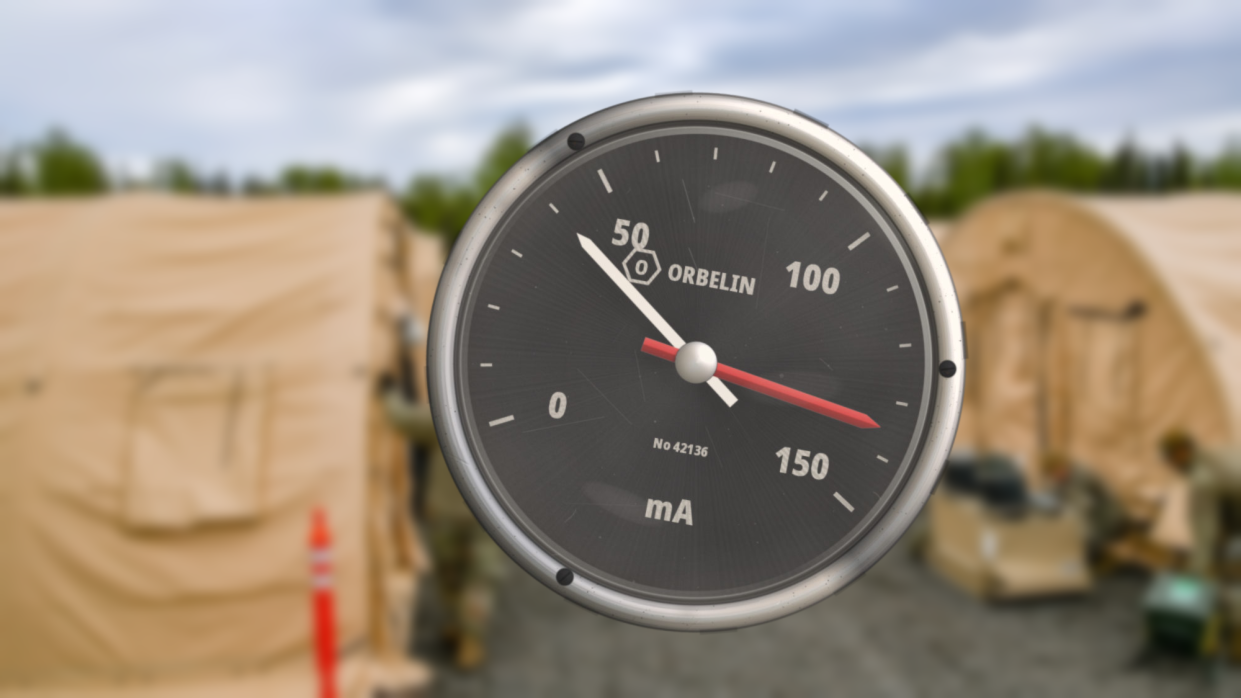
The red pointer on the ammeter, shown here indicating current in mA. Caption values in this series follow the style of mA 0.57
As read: mA 135
